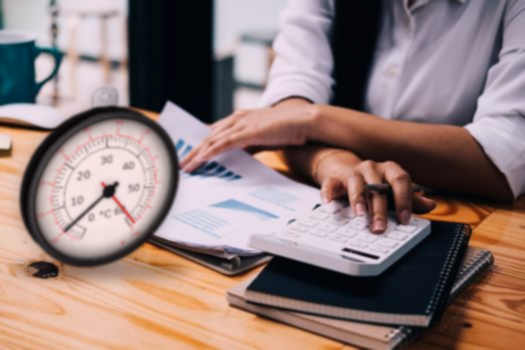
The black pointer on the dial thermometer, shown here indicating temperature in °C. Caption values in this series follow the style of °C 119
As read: °C 5
